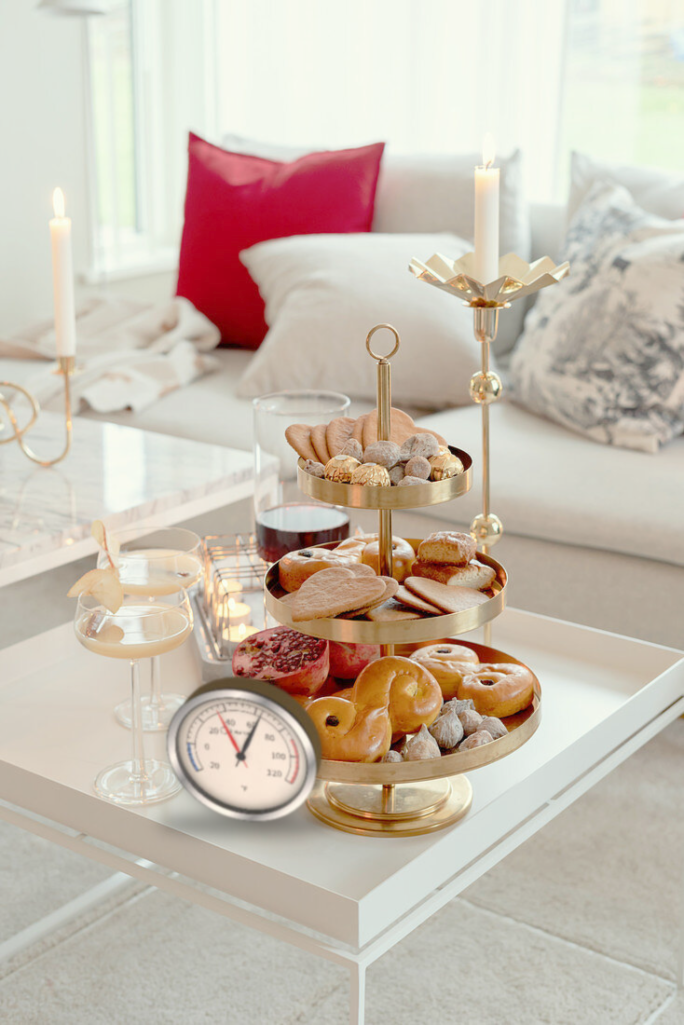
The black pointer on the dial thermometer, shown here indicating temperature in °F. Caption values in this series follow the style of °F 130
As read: °F 64
